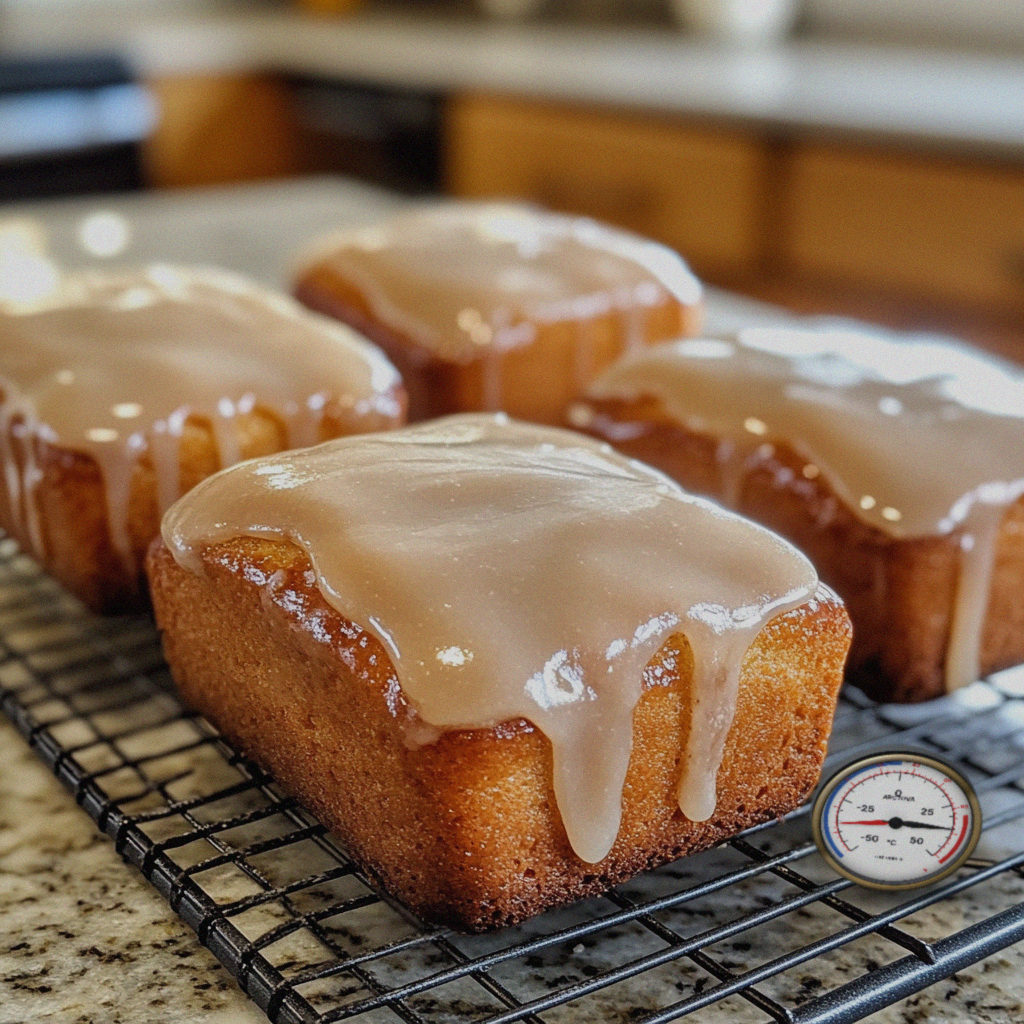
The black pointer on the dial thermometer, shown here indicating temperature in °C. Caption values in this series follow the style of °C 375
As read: °C 35
